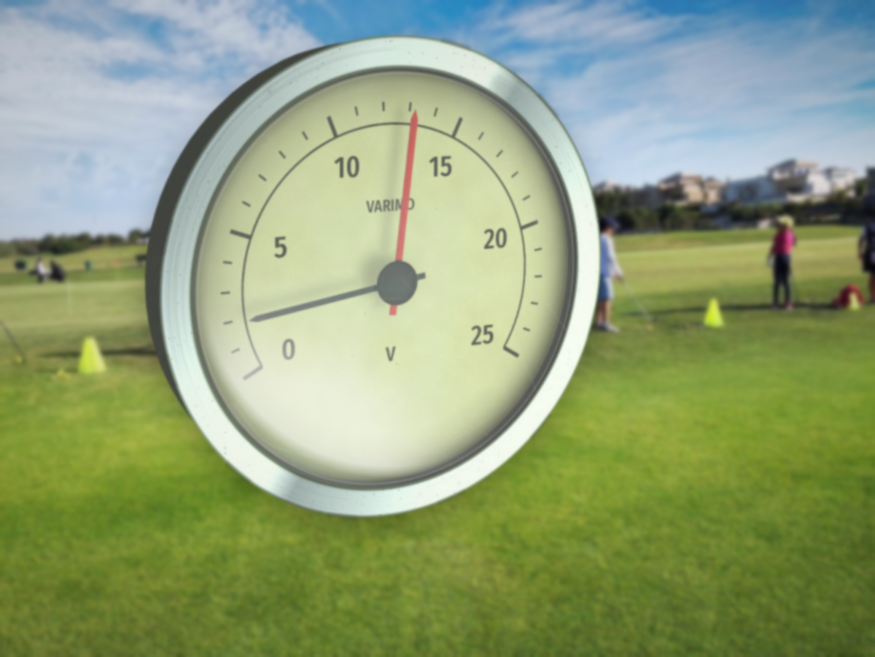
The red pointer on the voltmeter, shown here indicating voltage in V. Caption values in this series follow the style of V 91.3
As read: V 13
